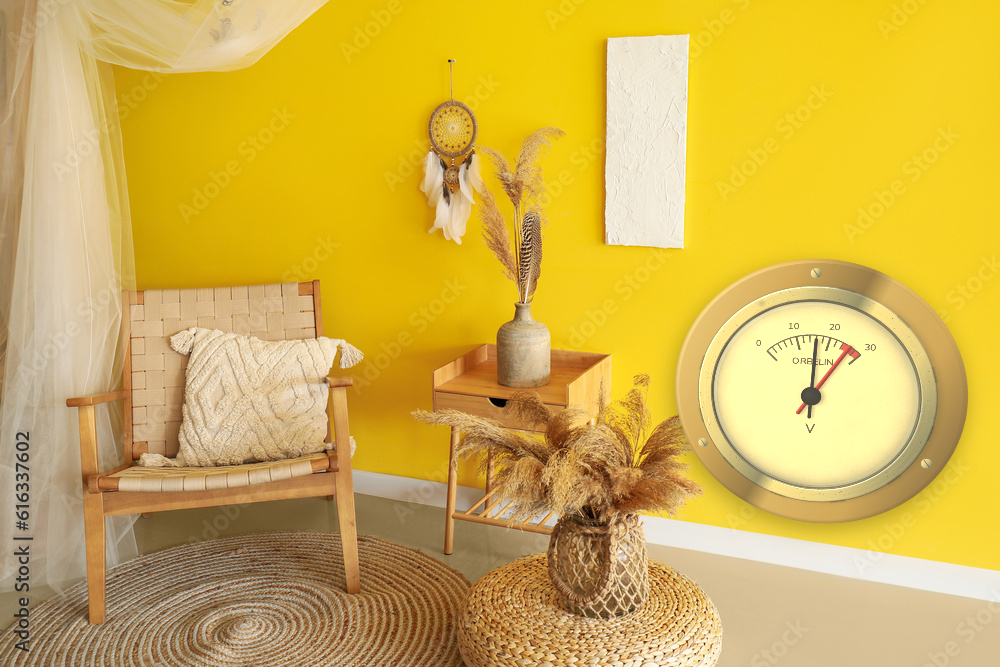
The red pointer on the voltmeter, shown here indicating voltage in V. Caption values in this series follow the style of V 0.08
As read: V 26
